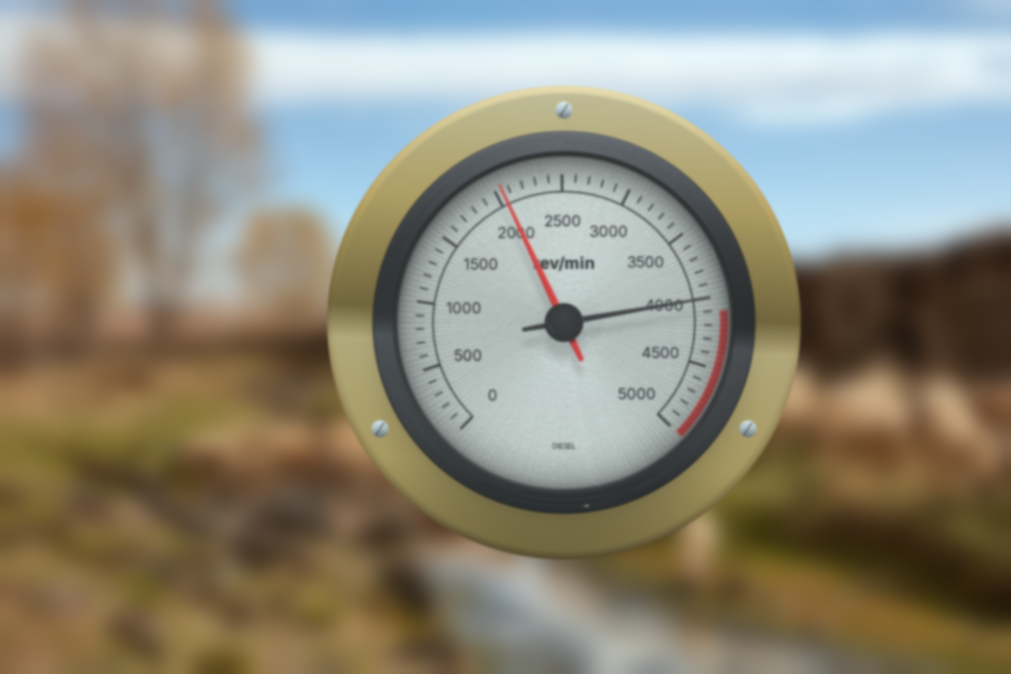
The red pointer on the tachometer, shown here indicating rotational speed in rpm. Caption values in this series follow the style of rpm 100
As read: rpm 2050
